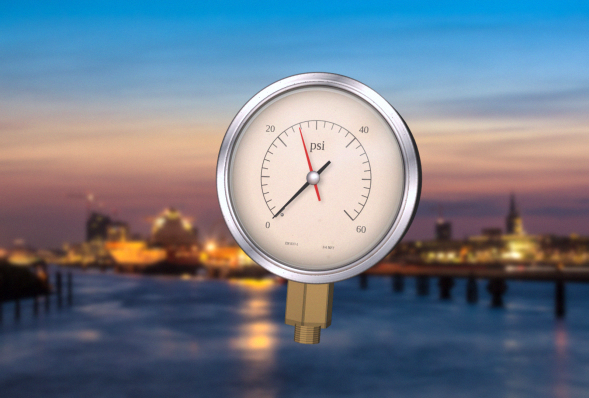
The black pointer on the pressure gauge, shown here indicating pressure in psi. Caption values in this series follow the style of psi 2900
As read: psi 0
